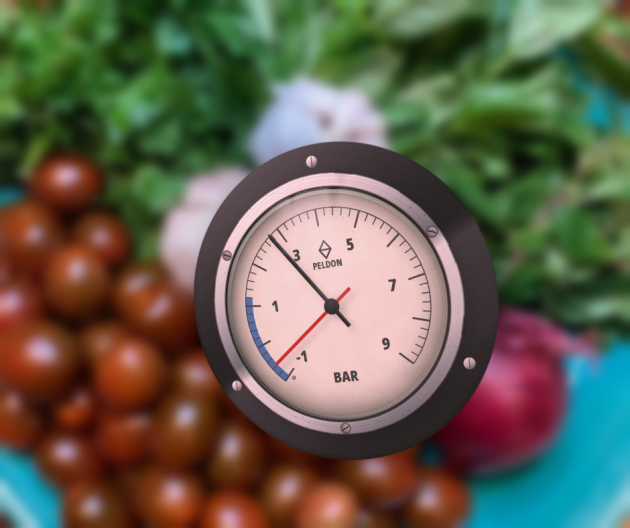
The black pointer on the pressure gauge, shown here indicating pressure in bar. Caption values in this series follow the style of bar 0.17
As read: bar 2.8
